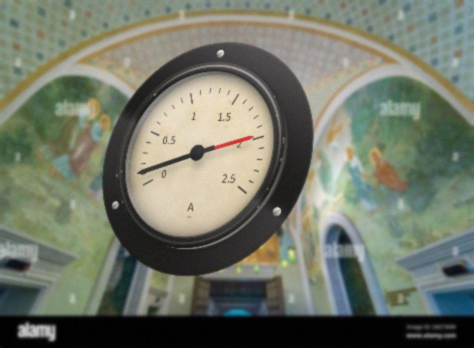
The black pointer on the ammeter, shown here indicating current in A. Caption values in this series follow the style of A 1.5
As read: A 0.1
